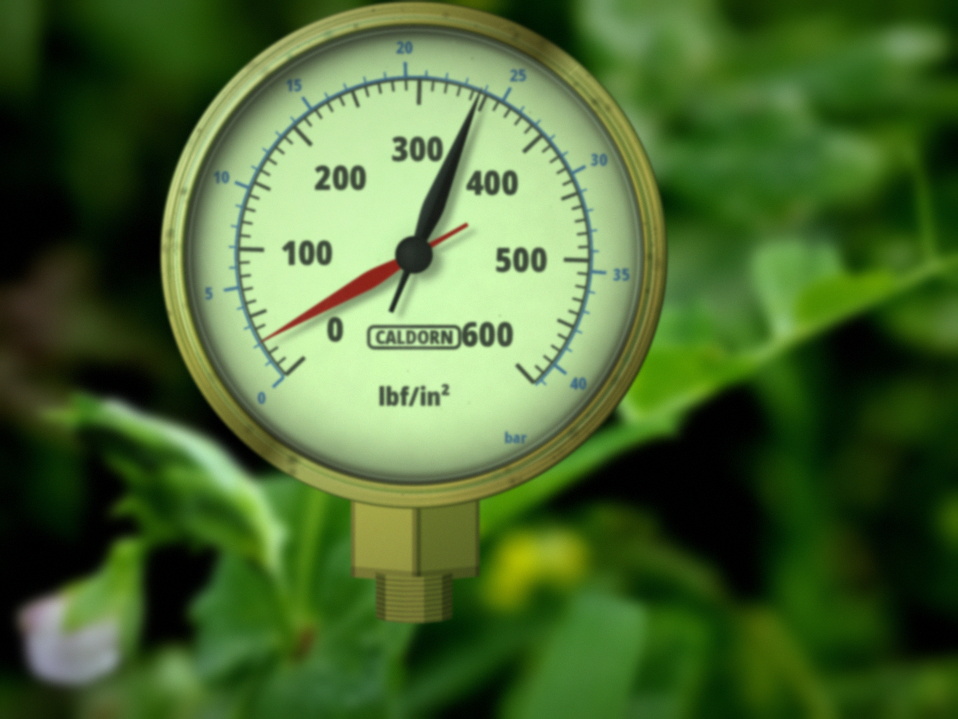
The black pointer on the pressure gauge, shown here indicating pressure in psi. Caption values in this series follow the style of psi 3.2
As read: psi 345
